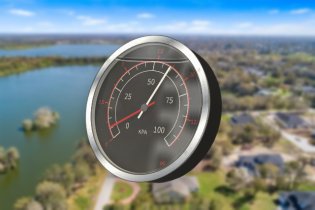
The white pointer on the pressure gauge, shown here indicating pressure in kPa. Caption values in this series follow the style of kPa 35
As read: kPa 60
